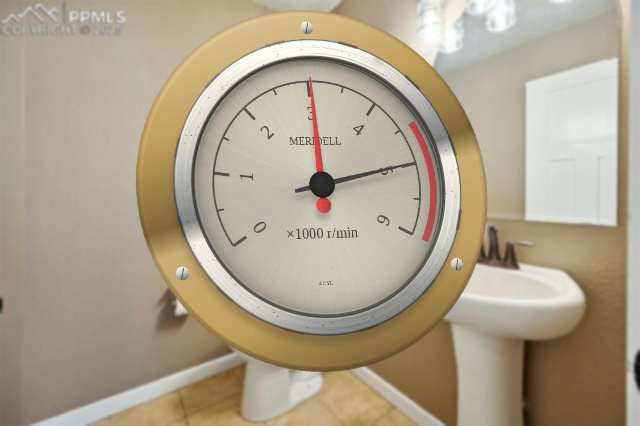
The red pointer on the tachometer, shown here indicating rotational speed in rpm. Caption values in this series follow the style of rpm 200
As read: rpm 3000
